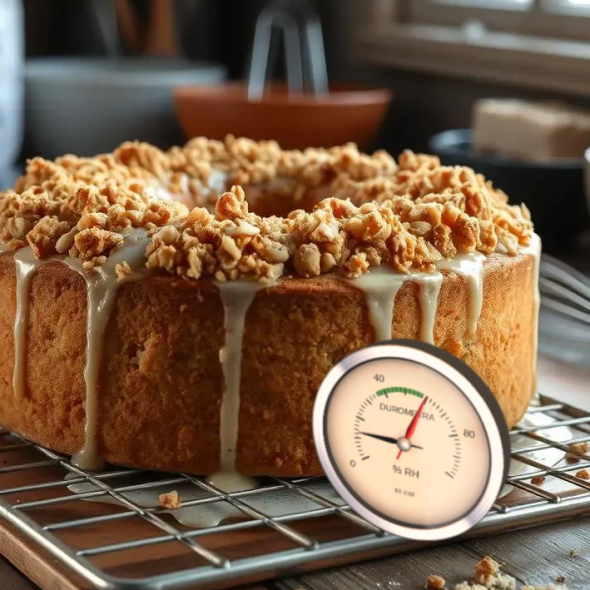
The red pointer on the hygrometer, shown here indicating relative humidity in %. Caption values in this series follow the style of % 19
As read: % 60
